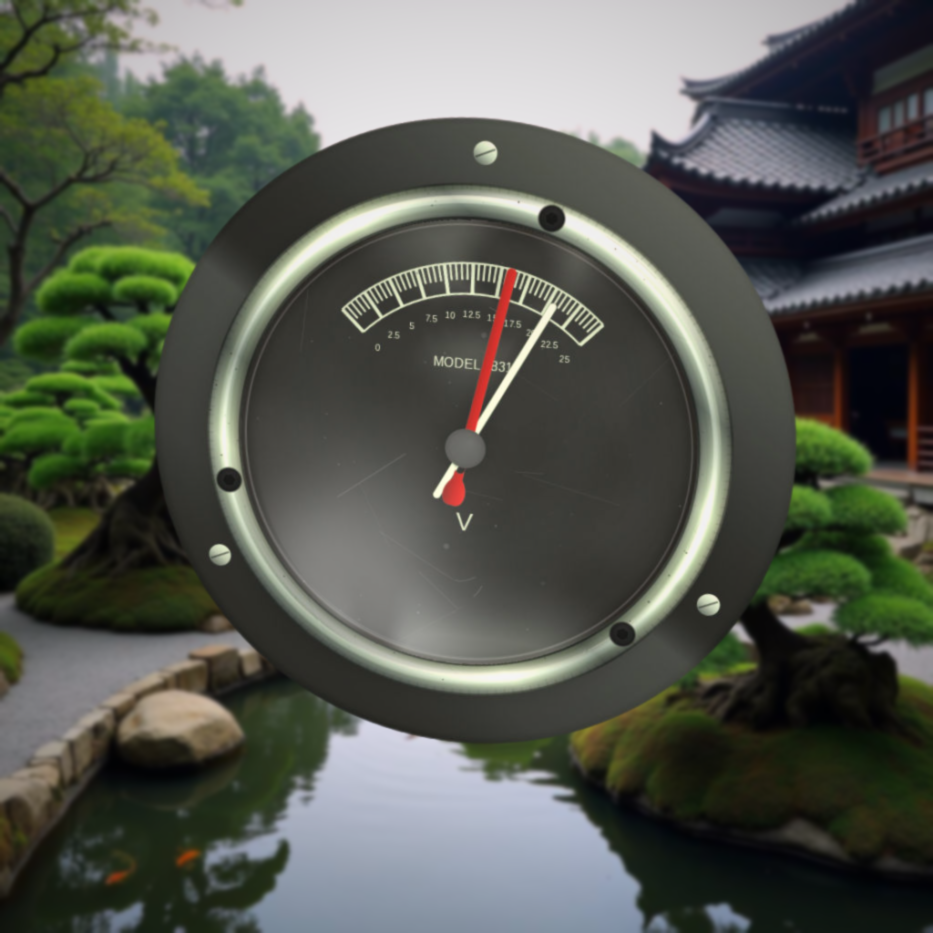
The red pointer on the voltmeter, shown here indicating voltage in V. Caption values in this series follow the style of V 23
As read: V 16
